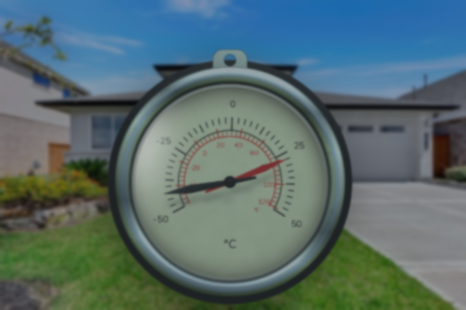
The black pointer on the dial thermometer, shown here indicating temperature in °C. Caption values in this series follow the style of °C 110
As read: °C -42.5
